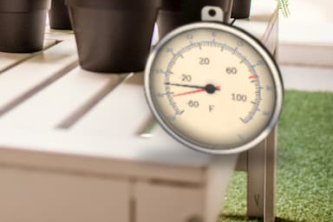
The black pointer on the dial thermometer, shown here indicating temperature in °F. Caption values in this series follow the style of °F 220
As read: °F -30
